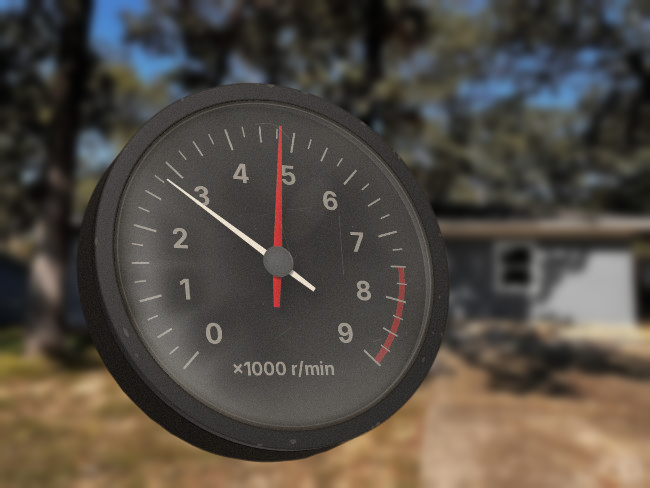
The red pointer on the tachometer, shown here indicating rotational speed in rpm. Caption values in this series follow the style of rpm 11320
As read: rpm 4750
